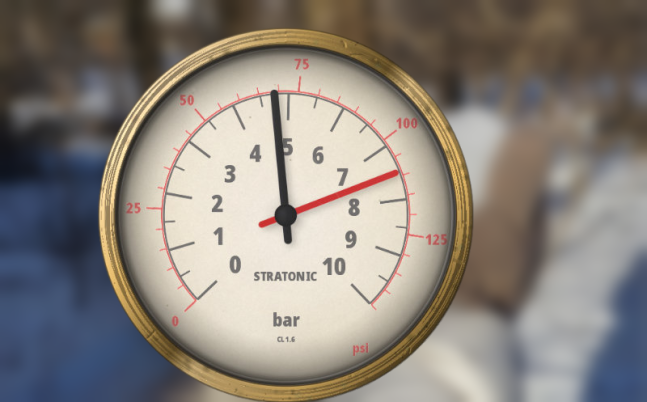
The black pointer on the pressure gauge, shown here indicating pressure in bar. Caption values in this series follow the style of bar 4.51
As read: bar 4.75
